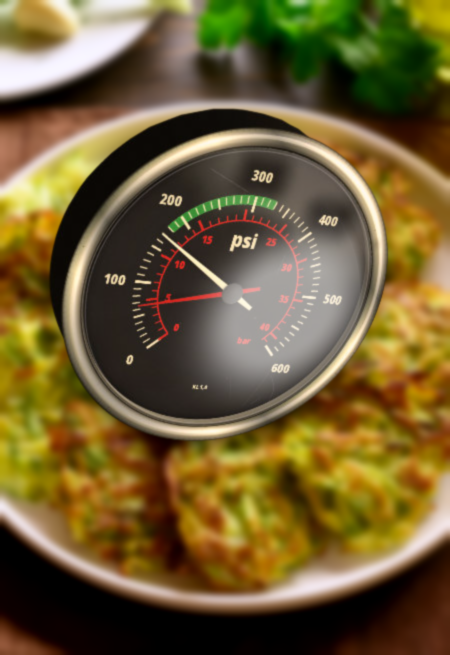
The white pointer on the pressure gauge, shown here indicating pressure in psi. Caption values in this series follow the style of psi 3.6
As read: psi 170
